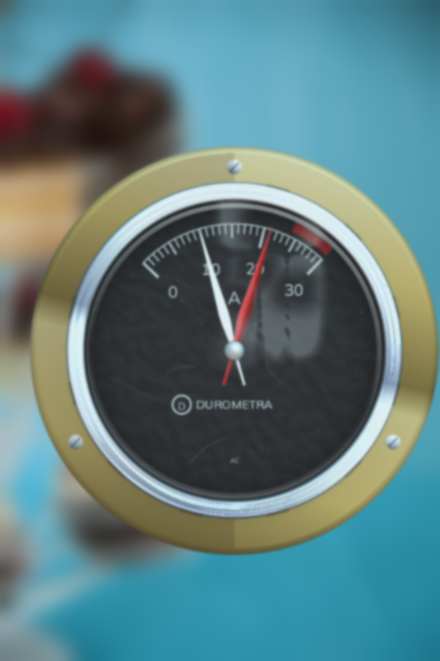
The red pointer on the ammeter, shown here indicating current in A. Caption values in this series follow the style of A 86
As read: A 21
